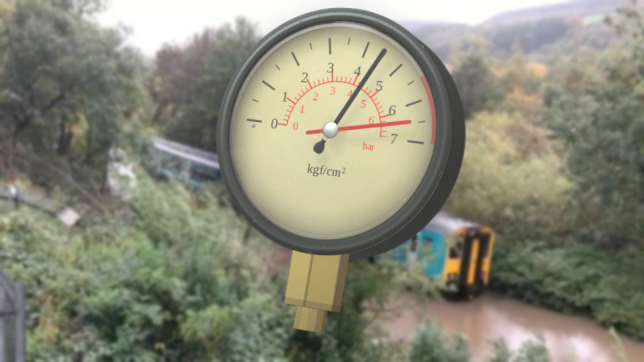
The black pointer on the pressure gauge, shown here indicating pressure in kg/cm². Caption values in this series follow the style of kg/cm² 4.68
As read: kg/cm² 4.5
